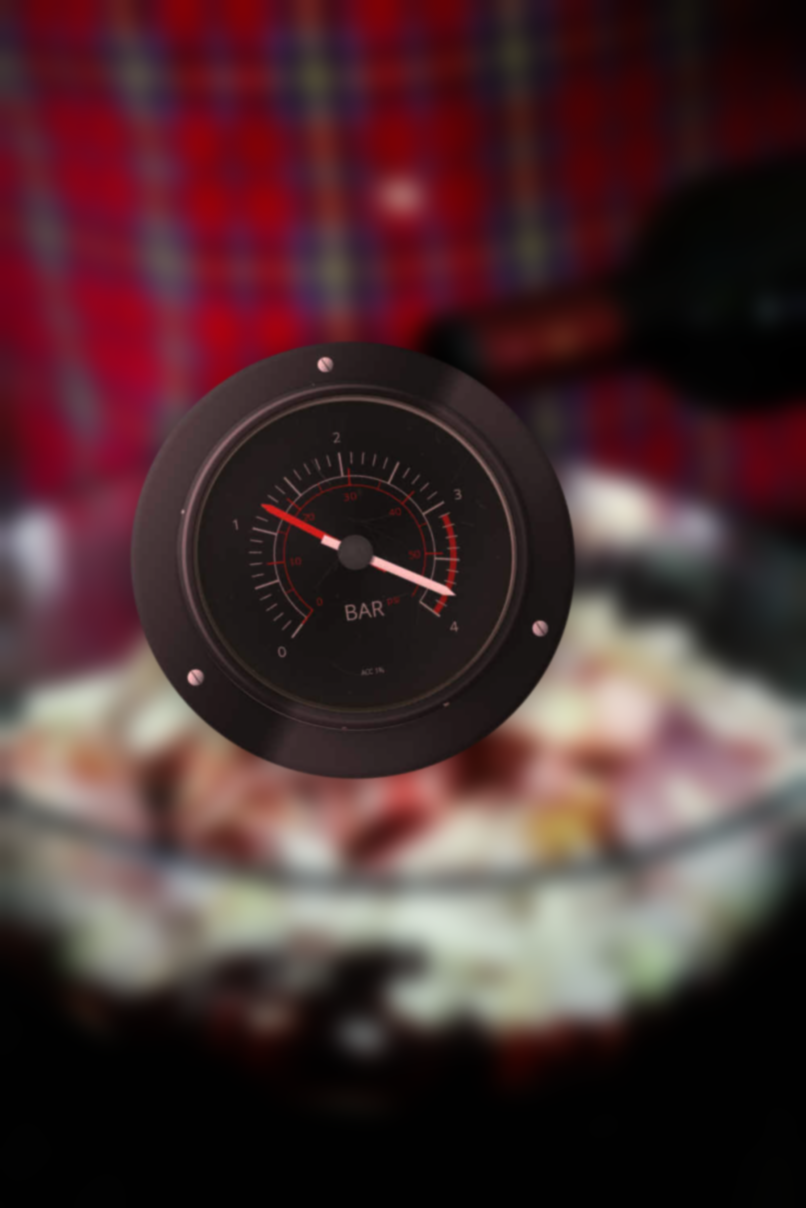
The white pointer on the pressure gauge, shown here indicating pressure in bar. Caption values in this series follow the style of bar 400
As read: bar 3.8
